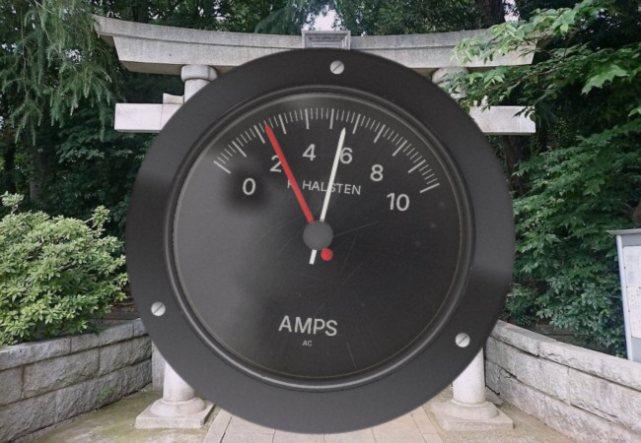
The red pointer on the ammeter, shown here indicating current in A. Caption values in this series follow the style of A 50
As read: A 2.4
